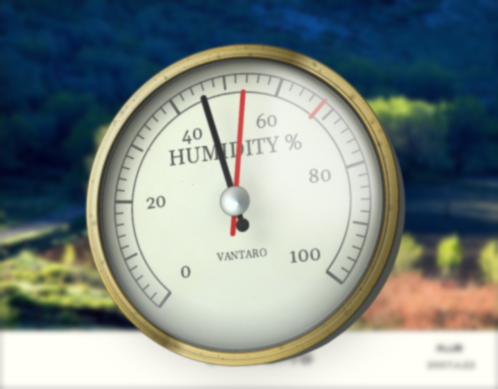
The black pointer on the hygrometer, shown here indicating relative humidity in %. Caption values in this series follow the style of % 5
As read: % 46
